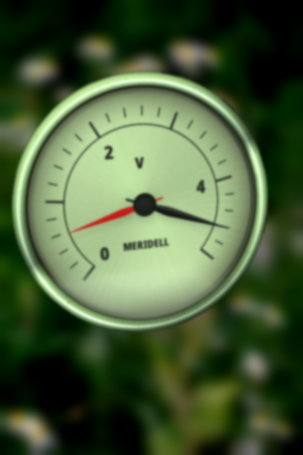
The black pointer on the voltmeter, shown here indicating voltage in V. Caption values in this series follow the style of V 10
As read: V 4.6
